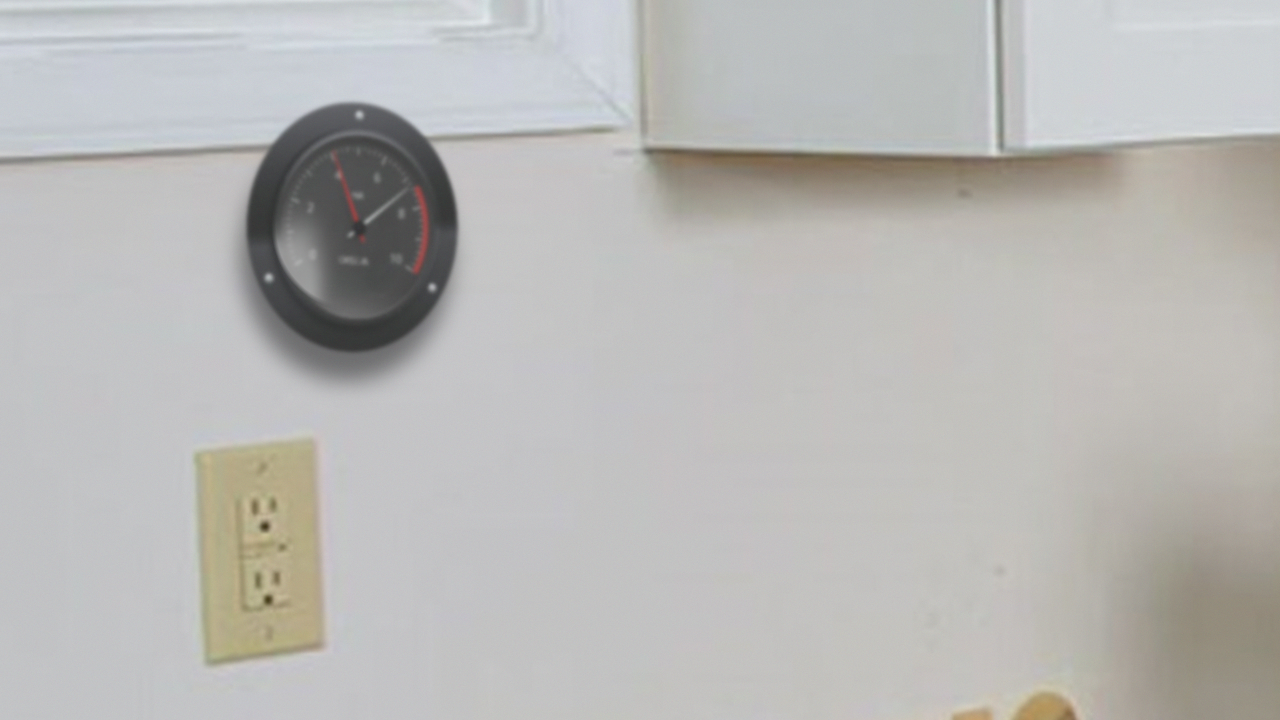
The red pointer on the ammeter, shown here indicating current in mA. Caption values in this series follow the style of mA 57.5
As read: mA 4
